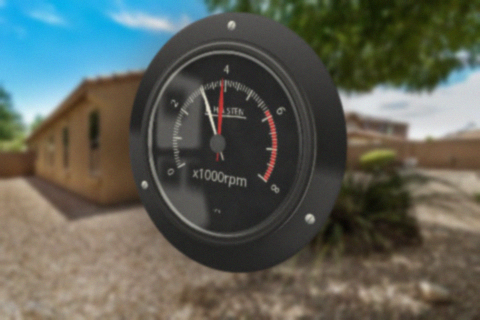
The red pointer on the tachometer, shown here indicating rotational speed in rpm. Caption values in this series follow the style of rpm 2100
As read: rpm 4000
